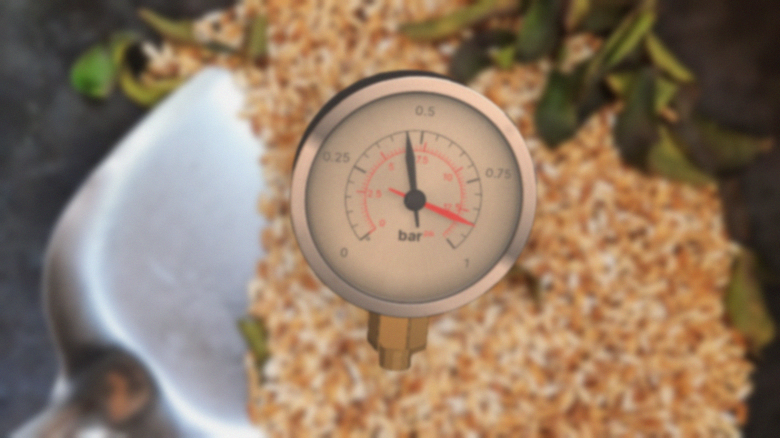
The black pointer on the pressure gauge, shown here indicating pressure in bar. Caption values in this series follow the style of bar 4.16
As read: bar 0.45
